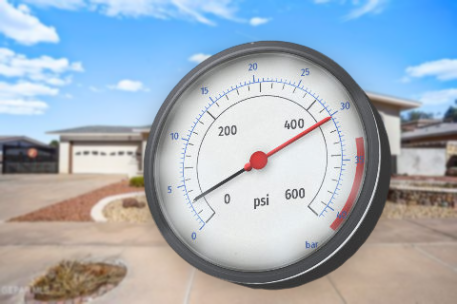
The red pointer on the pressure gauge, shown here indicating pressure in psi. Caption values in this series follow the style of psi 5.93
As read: psi 440
